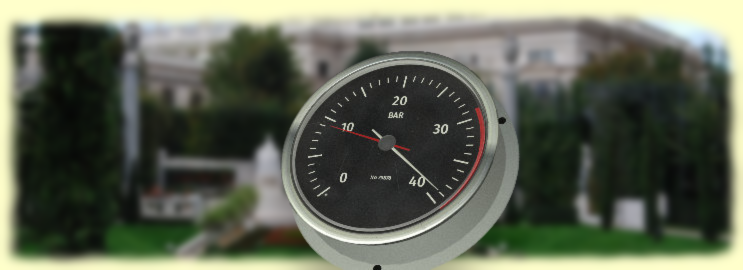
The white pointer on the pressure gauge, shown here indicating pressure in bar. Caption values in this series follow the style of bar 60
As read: bar 39
